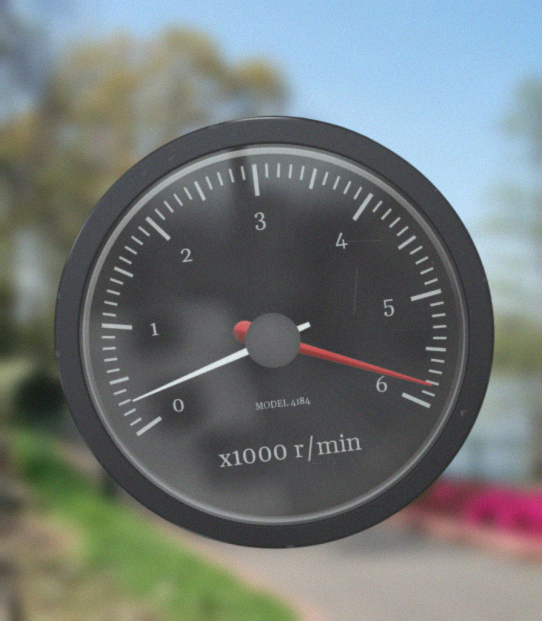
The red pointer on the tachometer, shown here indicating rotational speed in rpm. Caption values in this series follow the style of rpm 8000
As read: rpm 5800
